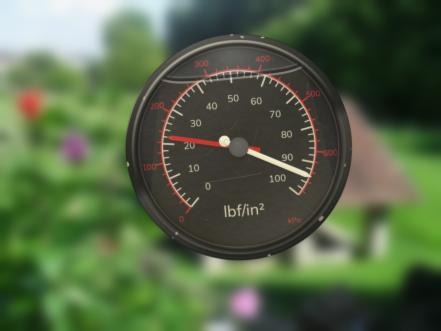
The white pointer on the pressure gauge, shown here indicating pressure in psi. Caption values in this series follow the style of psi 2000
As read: psi 94
